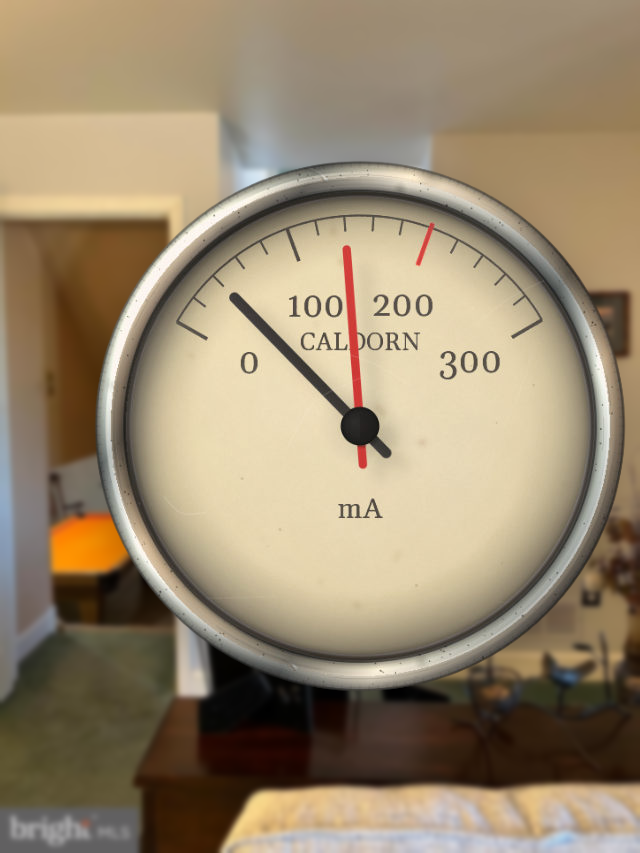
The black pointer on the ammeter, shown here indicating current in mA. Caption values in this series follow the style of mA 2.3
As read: mA 40
